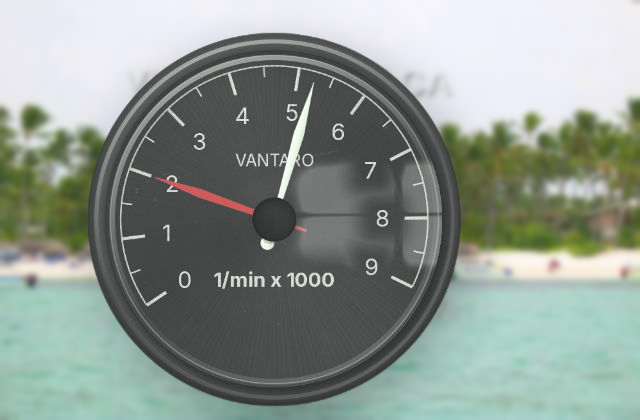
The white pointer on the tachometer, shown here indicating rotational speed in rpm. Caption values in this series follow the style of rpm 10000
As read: rpm 5250
